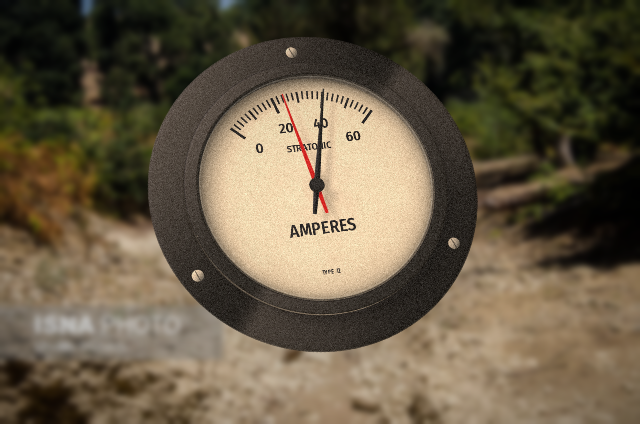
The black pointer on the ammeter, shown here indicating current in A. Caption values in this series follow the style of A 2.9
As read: A 40
